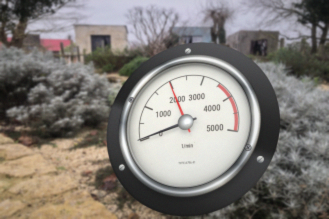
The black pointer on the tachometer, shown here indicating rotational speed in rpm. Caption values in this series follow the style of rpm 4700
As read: rpm 0
